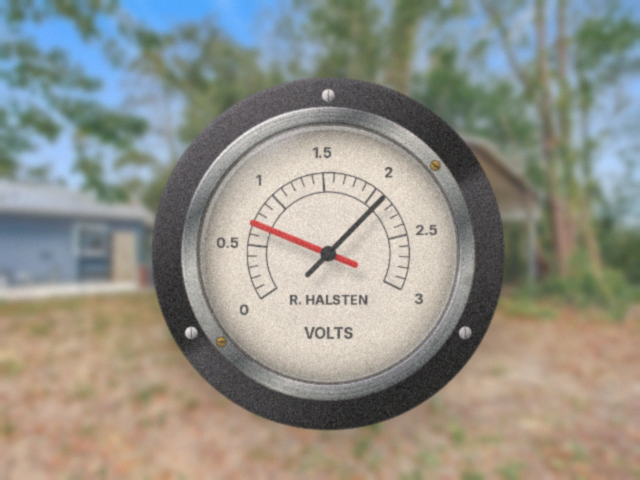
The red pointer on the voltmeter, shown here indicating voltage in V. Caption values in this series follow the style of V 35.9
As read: V 0.7
